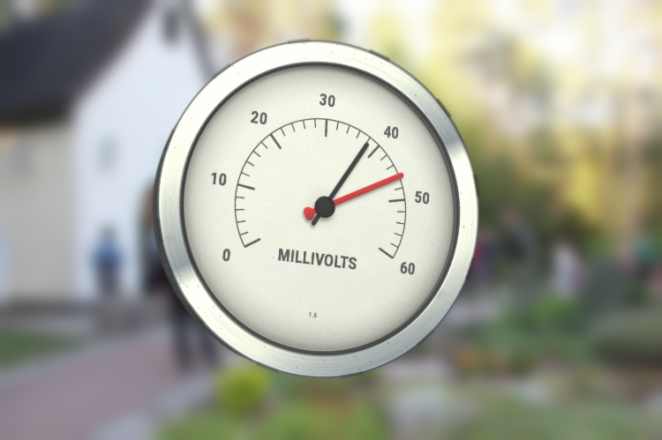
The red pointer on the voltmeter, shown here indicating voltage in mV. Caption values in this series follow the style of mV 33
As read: mV 46
